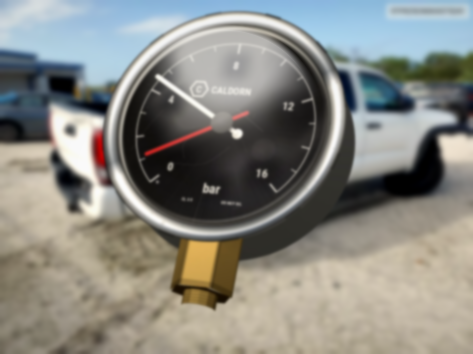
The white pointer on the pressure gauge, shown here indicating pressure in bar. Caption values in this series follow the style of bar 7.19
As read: bar 4.5
